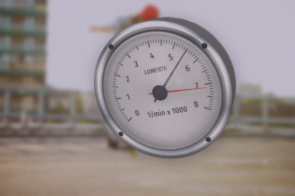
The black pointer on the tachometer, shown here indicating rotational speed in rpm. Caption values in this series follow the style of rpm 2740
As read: rpm 5500
